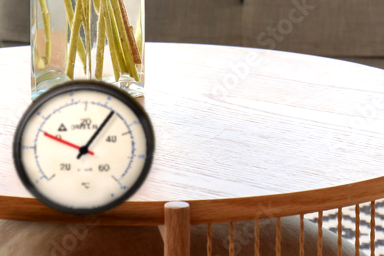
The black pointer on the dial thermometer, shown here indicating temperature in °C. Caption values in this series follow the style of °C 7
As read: °C 30
